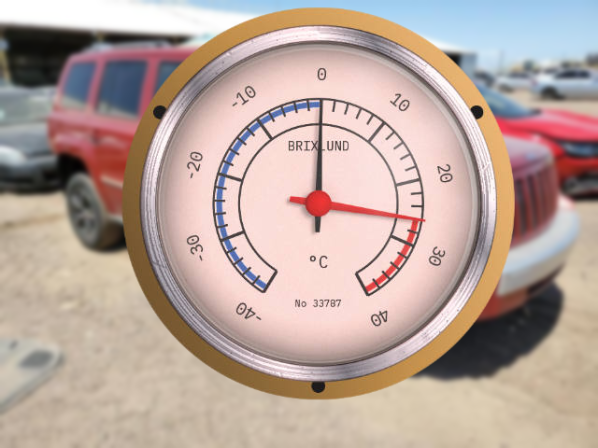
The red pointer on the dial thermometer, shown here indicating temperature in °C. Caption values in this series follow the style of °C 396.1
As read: °C 26
